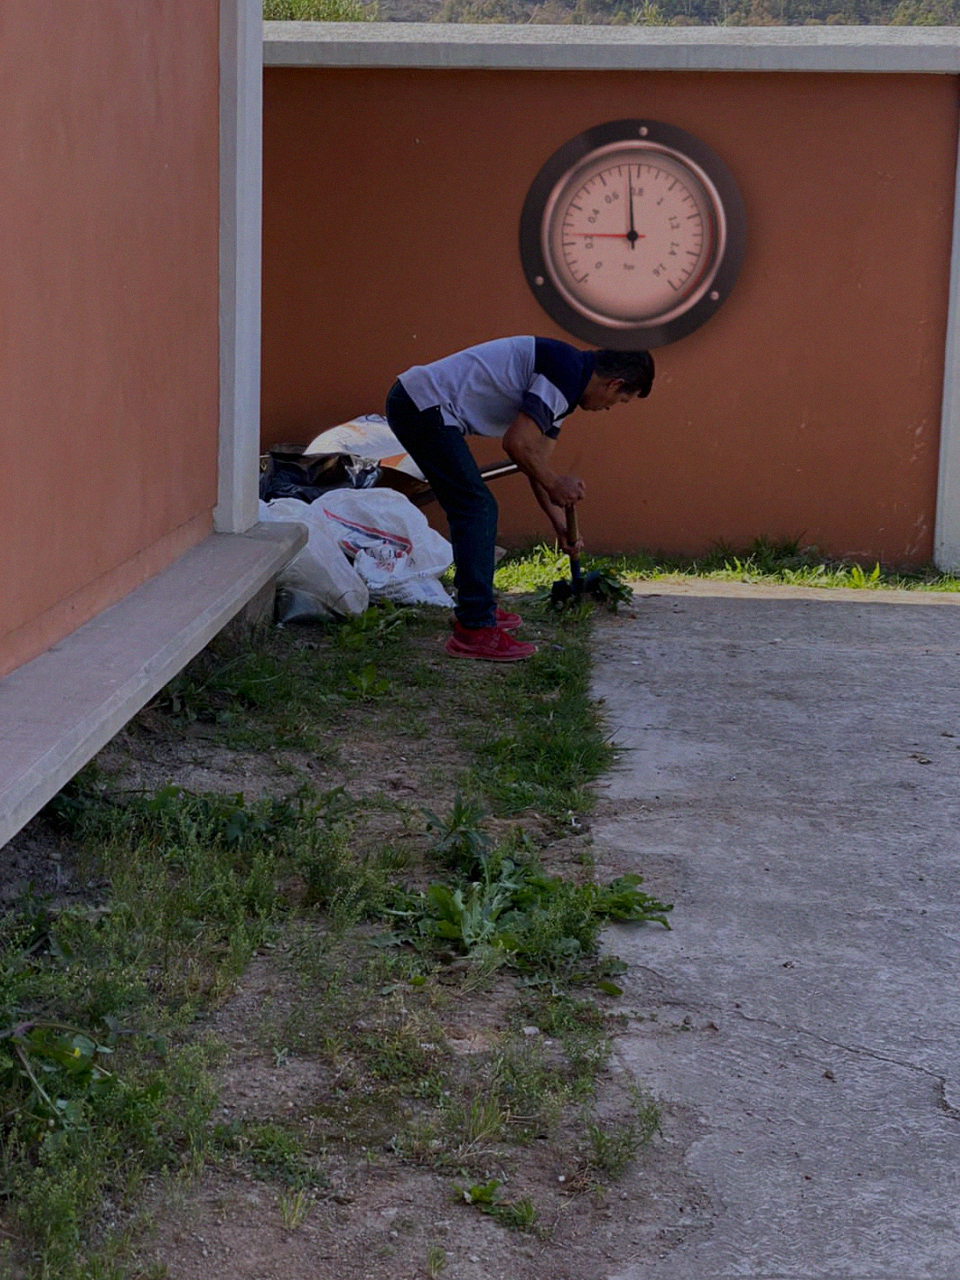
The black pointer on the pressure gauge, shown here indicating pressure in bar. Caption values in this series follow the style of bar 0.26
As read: bar 0.75
